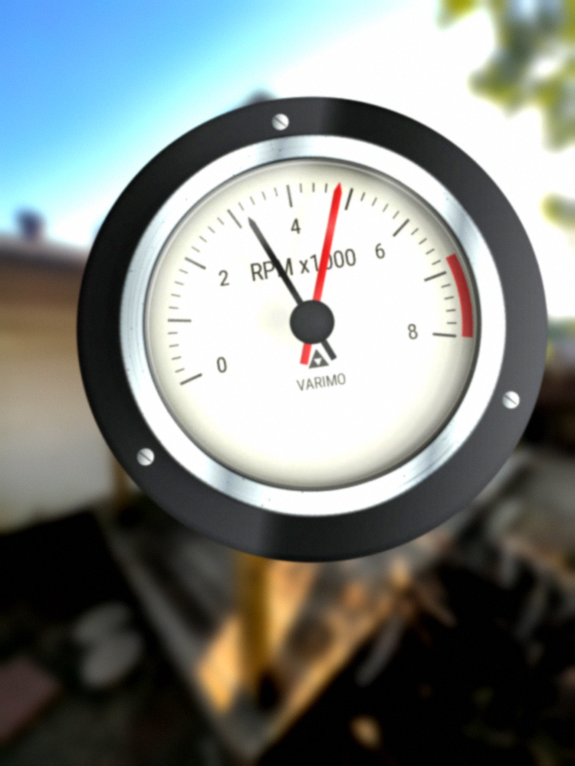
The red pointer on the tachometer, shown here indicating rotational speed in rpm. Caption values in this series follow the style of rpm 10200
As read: rpm 4800
